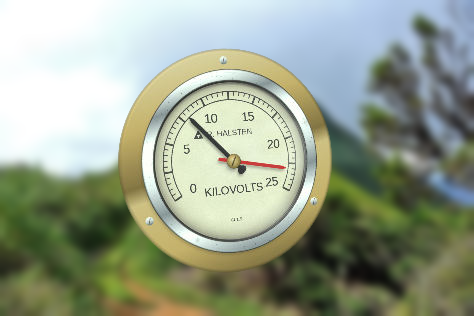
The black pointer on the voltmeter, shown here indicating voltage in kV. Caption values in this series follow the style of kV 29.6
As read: kV 8
